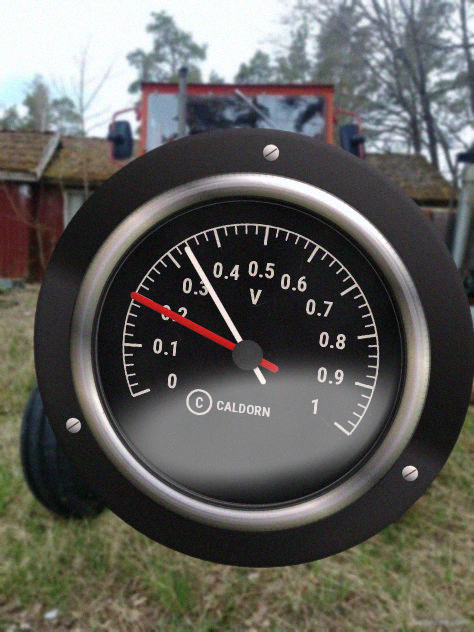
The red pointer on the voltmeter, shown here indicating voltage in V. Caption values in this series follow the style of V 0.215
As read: V 0.2
